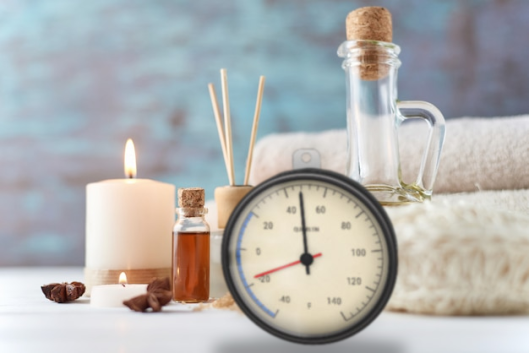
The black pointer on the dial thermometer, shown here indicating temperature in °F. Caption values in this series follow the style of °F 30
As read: °F 48
